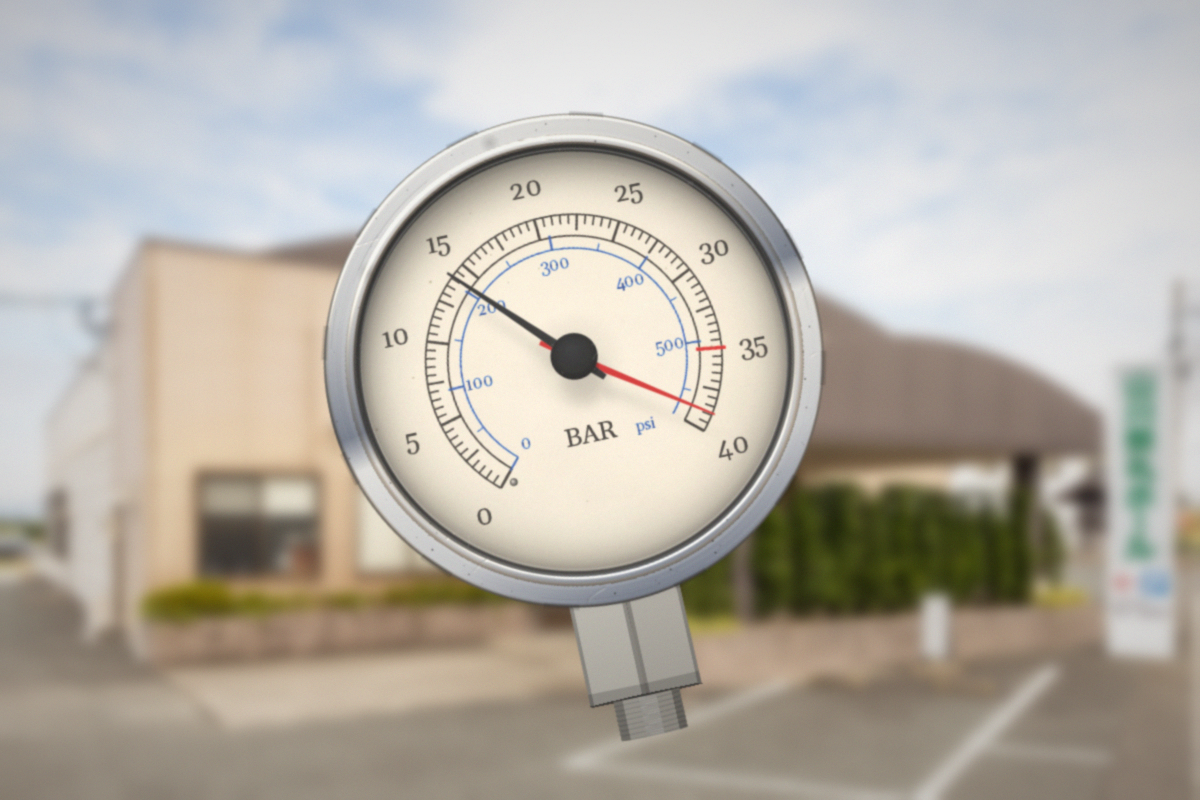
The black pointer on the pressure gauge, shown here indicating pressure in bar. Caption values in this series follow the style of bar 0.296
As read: bar 14
